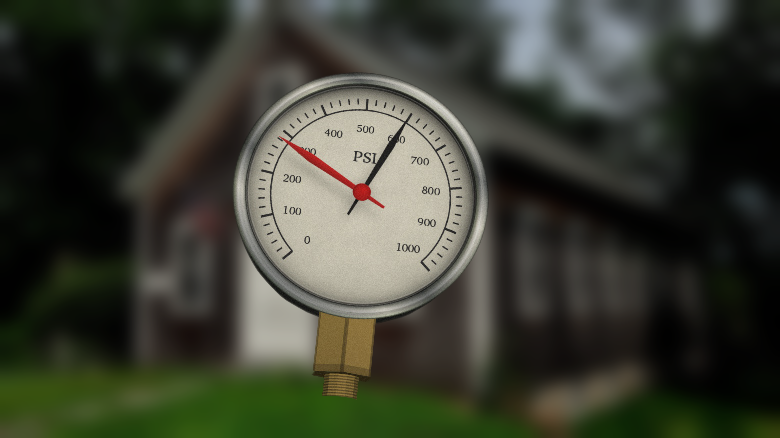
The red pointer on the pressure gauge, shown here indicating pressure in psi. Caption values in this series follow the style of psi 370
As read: psi 280
